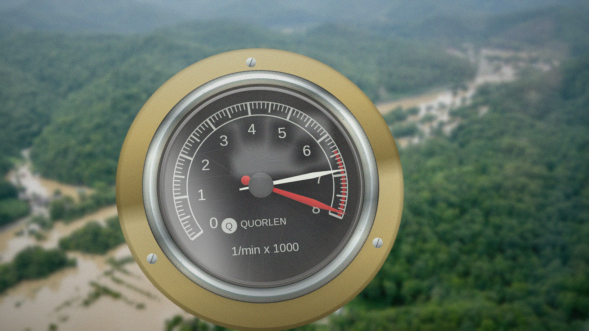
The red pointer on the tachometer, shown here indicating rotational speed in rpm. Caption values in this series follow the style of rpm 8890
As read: rpm 7900
